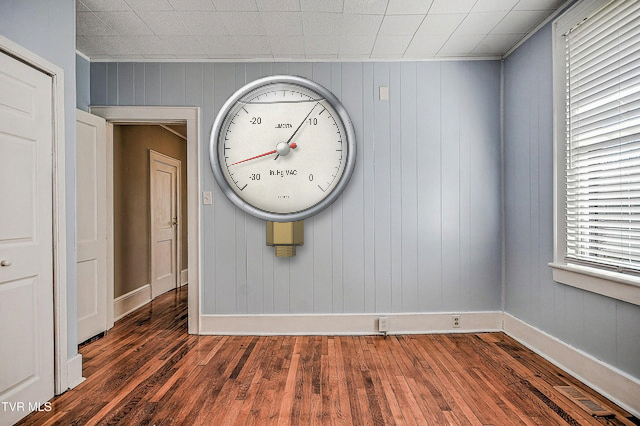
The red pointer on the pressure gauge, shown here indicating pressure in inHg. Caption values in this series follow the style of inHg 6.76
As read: inHg -27
